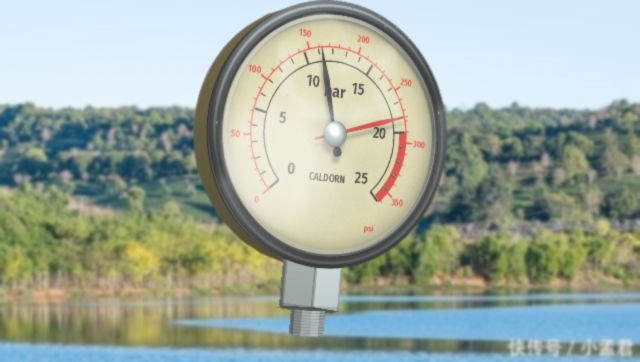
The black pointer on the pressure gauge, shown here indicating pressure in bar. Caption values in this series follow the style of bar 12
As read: bar 11
